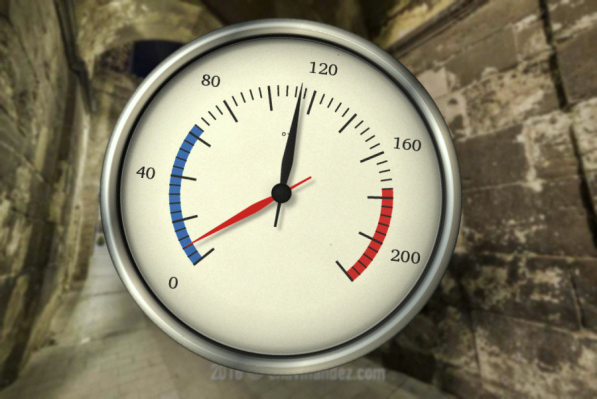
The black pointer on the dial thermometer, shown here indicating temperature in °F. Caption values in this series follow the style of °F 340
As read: °F 114
